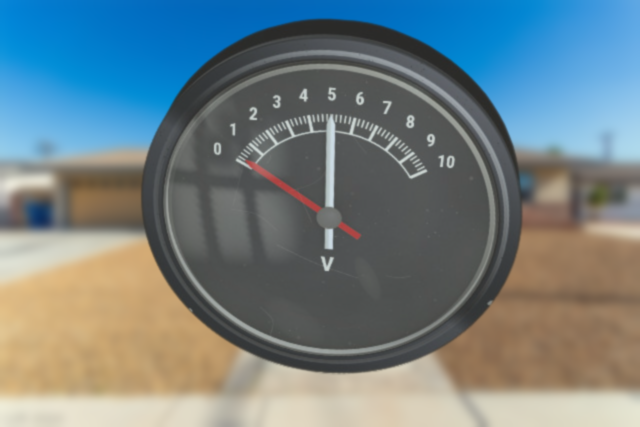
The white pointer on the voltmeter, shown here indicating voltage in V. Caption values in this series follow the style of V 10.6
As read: V 5
